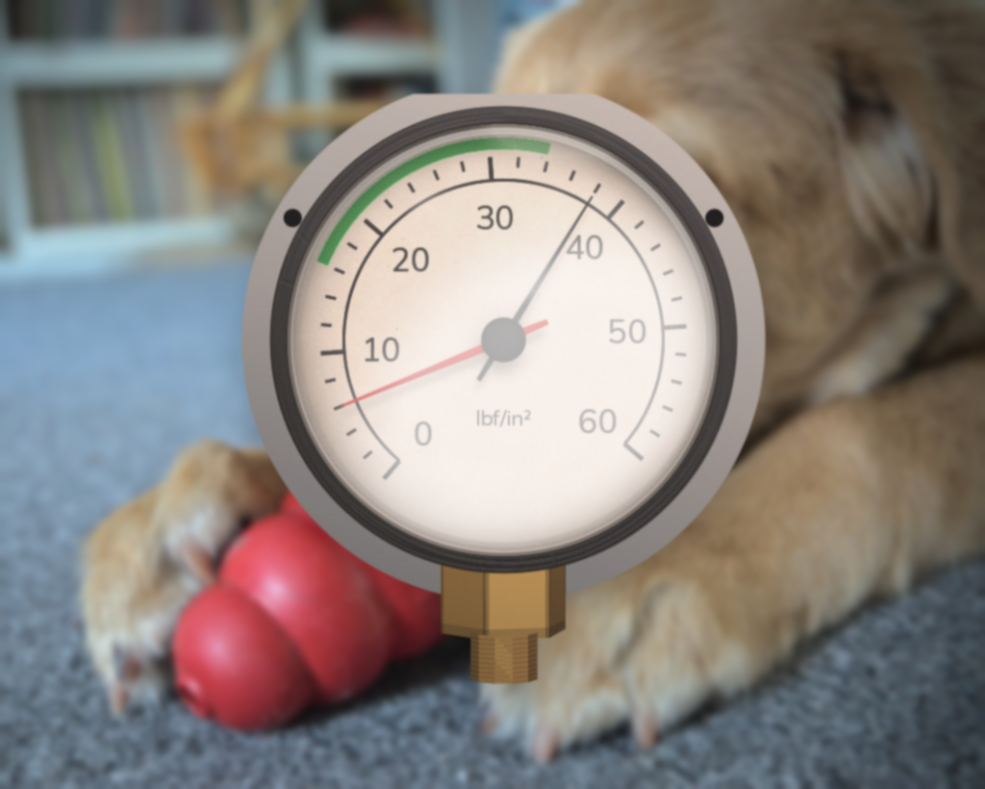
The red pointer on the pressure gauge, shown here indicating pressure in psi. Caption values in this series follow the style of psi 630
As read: psi 6
